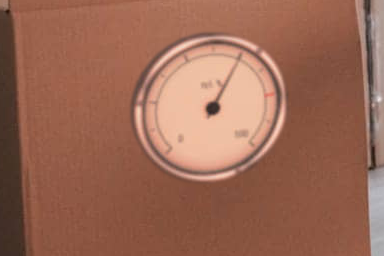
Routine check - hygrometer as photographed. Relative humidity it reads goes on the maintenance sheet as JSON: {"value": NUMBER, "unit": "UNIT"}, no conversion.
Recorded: {"value": 60, "unit": "%"}
